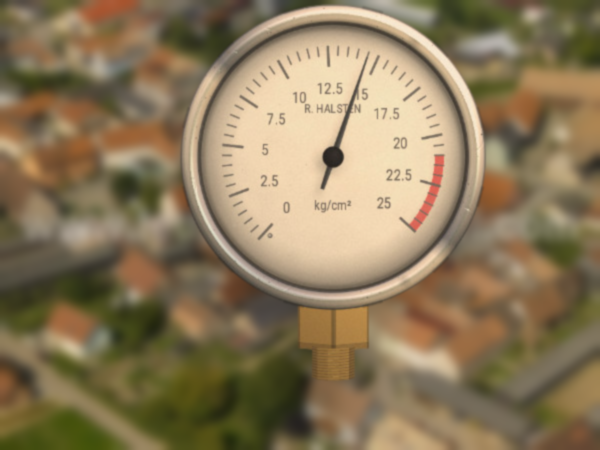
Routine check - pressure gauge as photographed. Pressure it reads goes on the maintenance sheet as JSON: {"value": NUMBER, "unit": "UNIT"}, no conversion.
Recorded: {"value": 14.5, "unit": "kg/cm²"}
